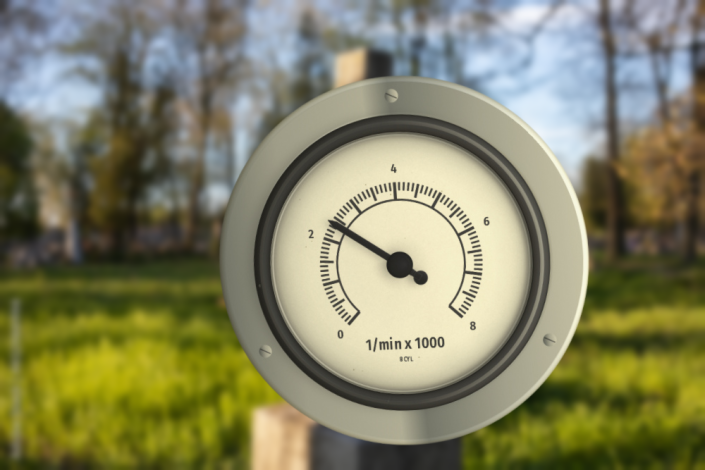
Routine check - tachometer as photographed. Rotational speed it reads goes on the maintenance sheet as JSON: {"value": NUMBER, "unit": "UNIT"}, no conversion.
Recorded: {"value": 2400, "unit": "rpm"}
